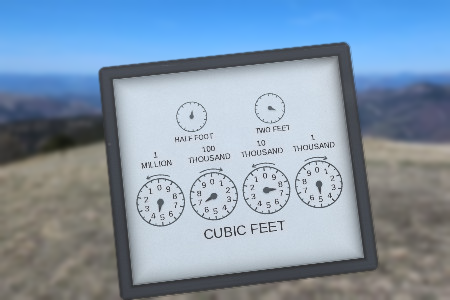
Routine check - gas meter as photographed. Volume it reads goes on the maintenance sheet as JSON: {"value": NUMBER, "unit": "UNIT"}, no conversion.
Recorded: {"value": 467500, "unit": "ft³"}
